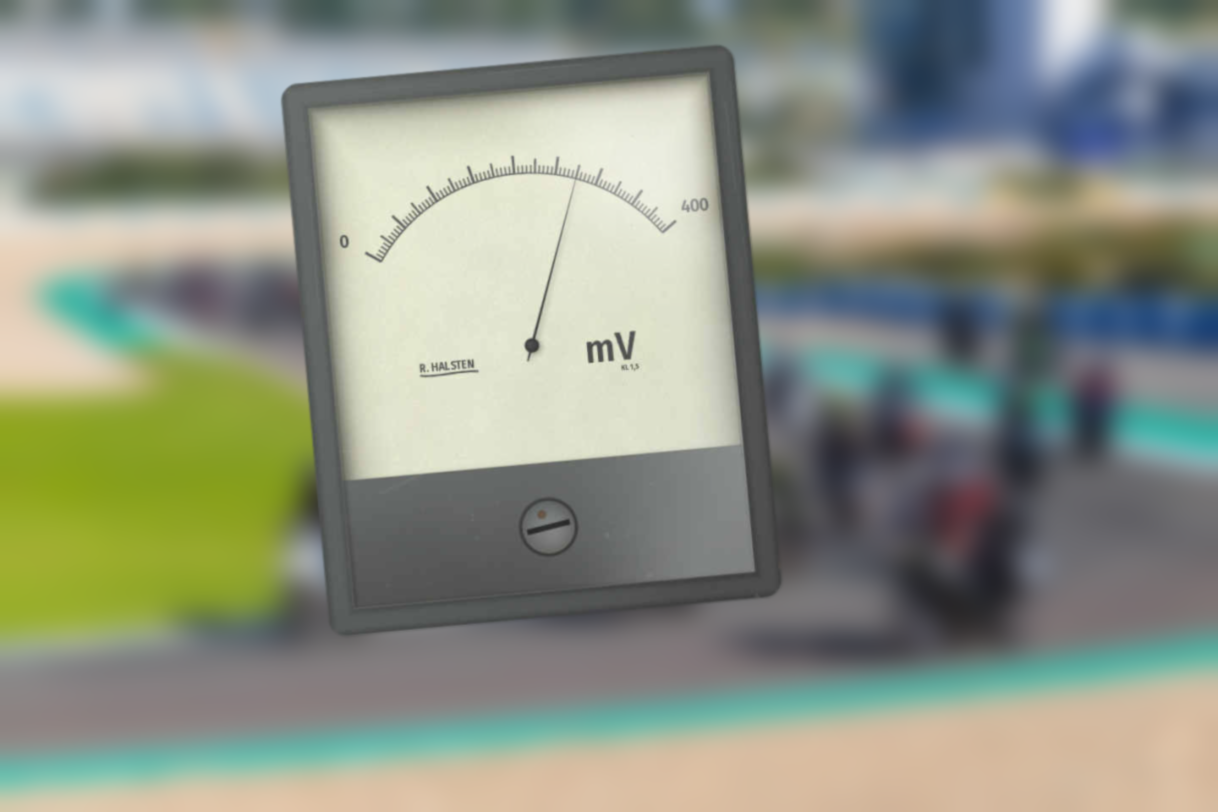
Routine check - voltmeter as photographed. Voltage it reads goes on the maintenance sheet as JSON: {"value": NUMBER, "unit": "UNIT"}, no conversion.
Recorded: {"value": 275, "unit": "mV"}
